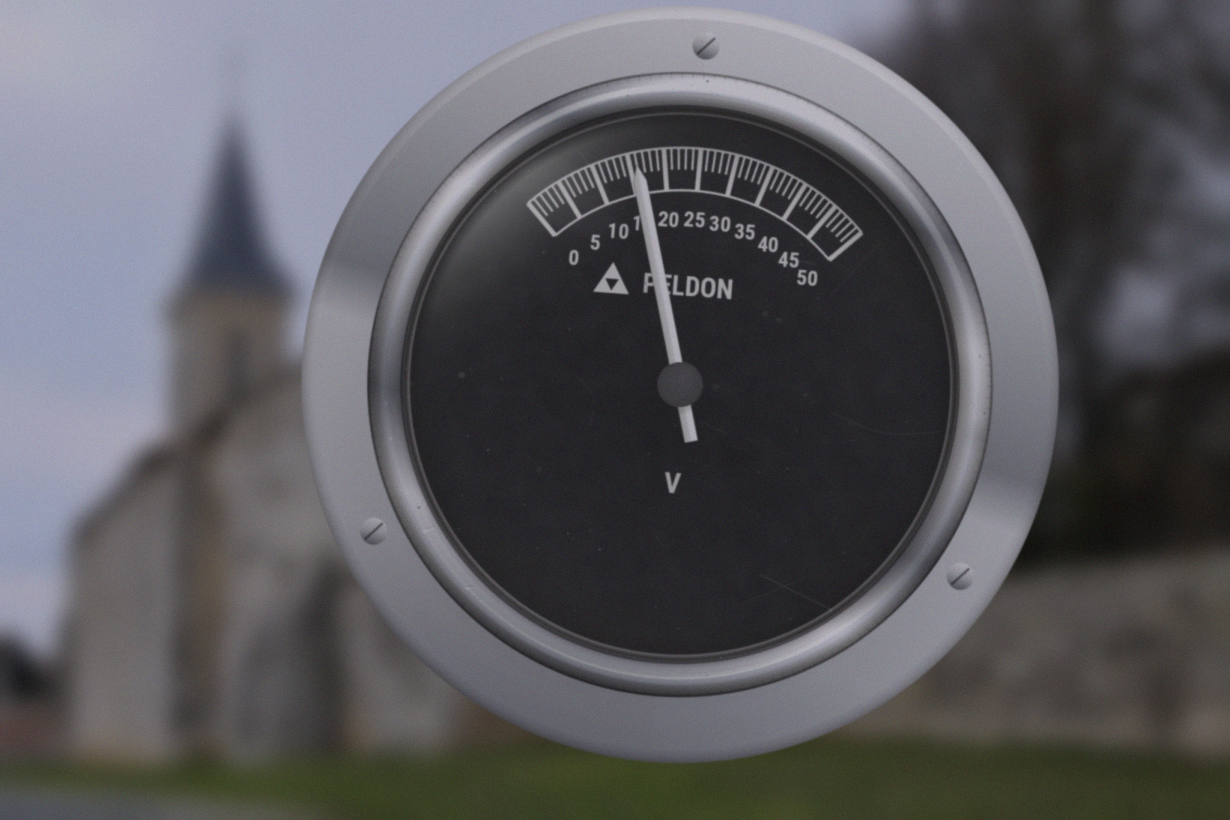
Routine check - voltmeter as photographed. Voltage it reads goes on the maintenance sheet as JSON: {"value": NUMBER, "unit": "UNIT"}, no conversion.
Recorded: {"value": 16, "unit": "V"}
